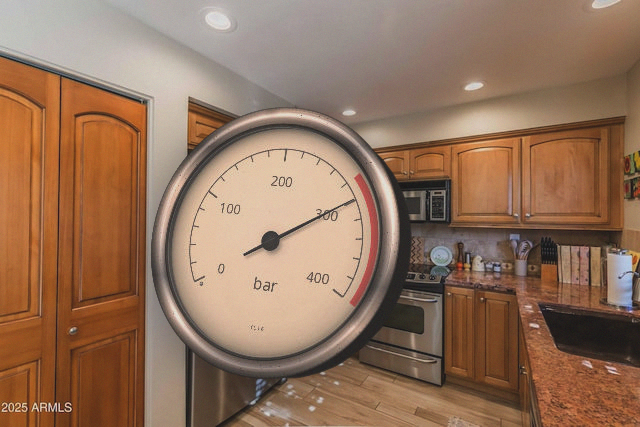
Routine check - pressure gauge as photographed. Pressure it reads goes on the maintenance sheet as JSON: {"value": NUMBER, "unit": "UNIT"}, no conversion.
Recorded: {"value": 300, "unit": "bar"}
